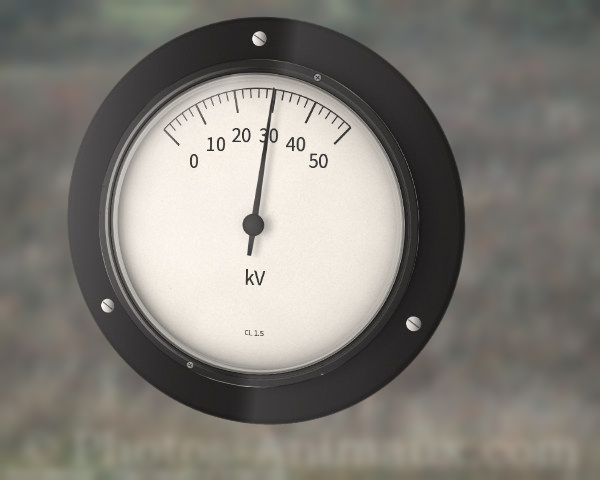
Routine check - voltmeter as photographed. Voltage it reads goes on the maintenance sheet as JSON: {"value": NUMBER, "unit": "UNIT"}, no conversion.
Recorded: {"value": 30, "unit": "kV"}
